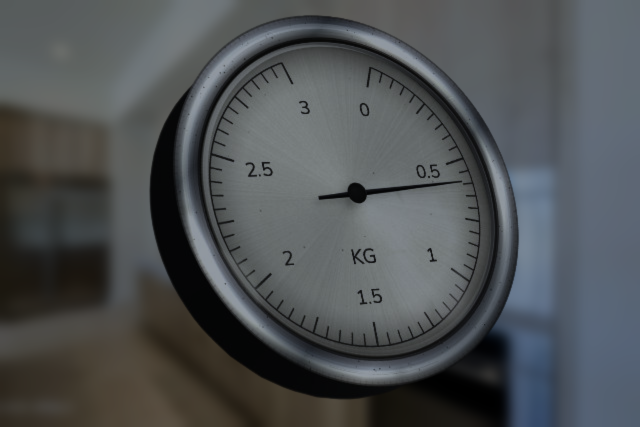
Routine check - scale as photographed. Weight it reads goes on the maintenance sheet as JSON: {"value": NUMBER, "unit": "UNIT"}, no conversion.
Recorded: {"value": 0.6, "unit": "kg"}
